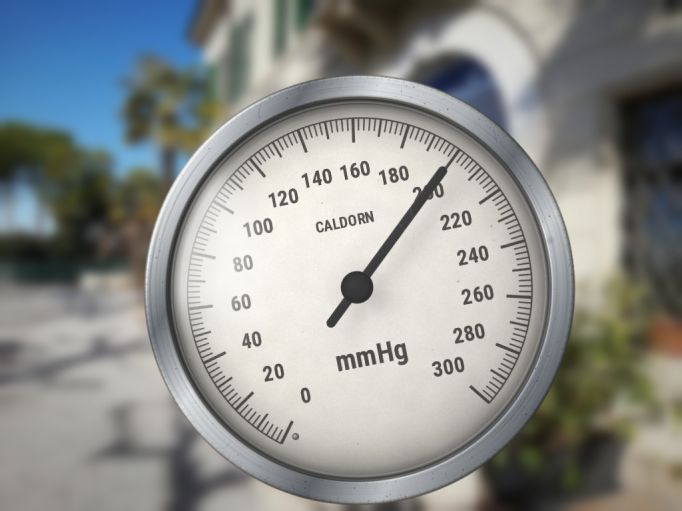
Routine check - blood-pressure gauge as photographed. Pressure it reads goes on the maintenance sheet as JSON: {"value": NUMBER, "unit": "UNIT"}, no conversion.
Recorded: {"value": 200, "unit": "mmHg"}
